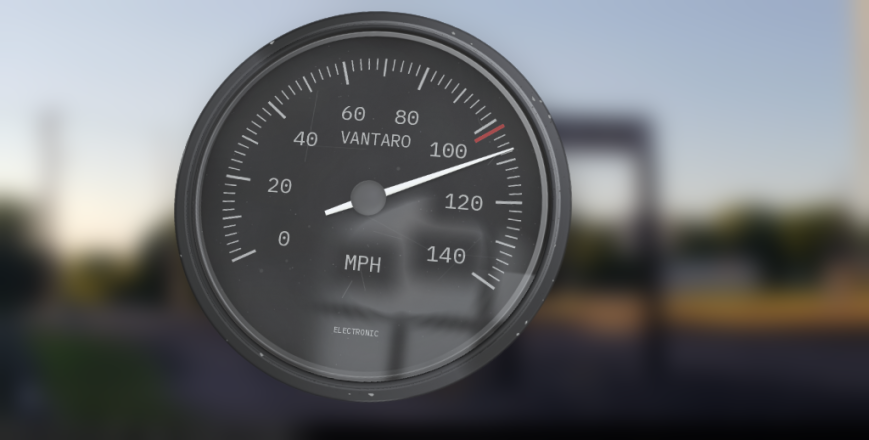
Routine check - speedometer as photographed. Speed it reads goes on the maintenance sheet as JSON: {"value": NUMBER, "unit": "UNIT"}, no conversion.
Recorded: {"value": 108, "unit": "mph"}
